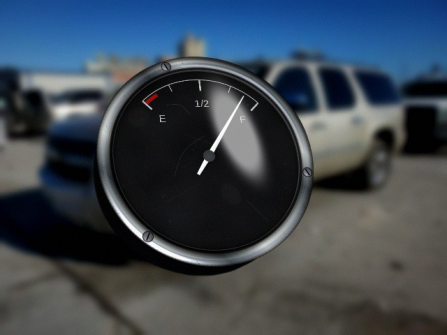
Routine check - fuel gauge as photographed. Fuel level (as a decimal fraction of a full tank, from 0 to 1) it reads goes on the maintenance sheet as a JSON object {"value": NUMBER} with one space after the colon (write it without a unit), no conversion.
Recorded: {"value": 0.875}
